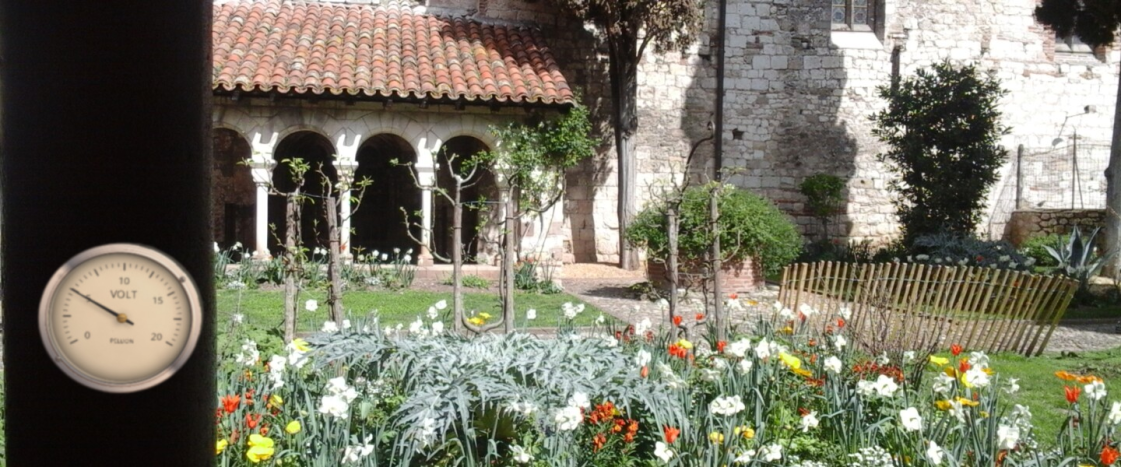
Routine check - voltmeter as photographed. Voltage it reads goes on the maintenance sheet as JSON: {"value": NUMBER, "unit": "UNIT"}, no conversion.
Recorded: {"value": 5, "unit": "V"}
